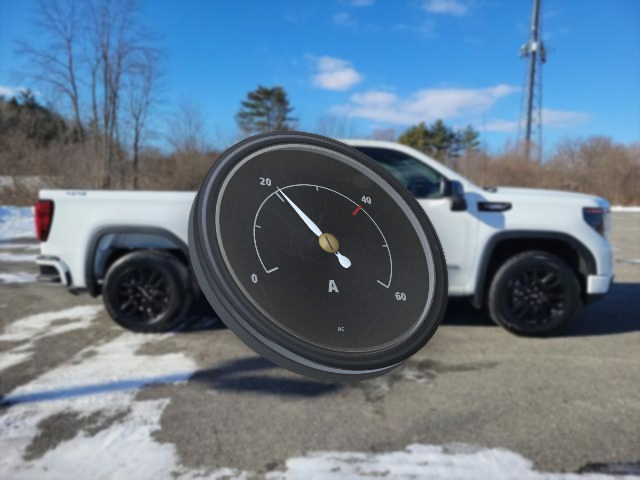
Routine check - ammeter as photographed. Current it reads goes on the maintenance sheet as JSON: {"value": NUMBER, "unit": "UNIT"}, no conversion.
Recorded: {"value": 20, "unit": "A"}
